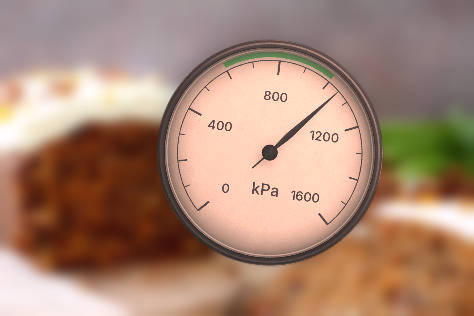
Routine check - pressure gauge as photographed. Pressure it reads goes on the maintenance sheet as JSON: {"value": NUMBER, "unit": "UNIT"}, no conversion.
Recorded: {"value": 1050, "unit": "kPa"}
